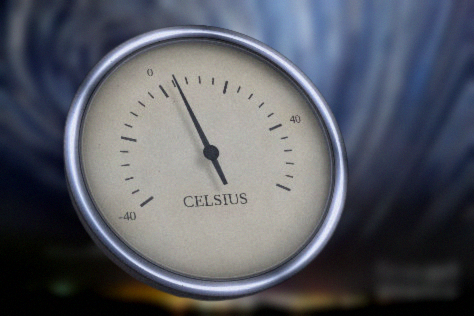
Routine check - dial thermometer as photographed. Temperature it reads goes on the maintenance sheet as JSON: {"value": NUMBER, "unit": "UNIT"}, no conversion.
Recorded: {"value": 4, "unit": "°C"}
